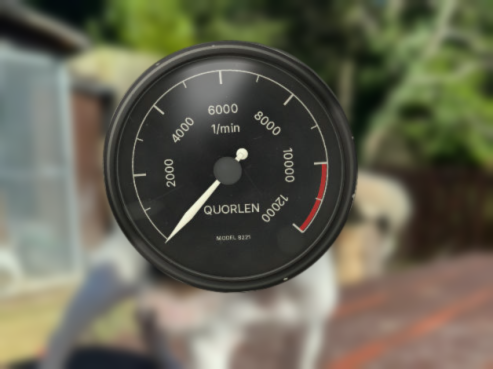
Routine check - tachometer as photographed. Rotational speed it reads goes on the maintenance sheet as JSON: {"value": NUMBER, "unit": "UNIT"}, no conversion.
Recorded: {"value": 0, "unit": "rpm"}
